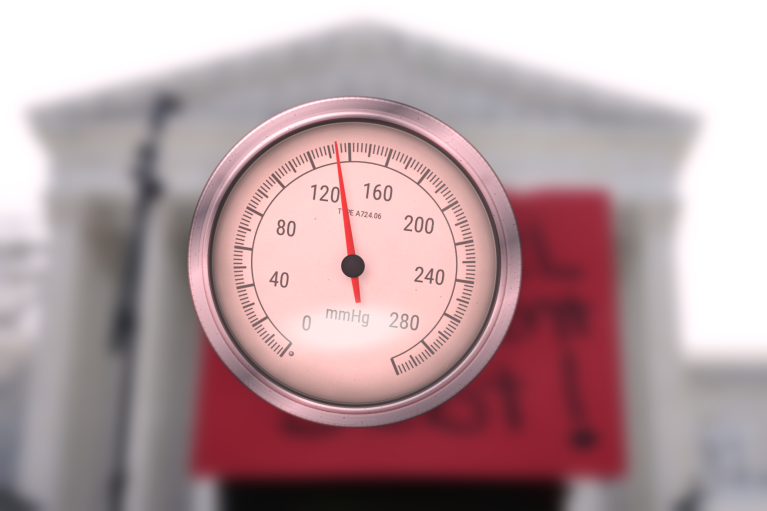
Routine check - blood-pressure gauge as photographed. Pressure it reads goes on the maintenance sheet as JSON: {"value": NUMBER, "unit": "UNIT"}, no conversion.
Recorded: {"value": 134, "unit": "mmHg"}
